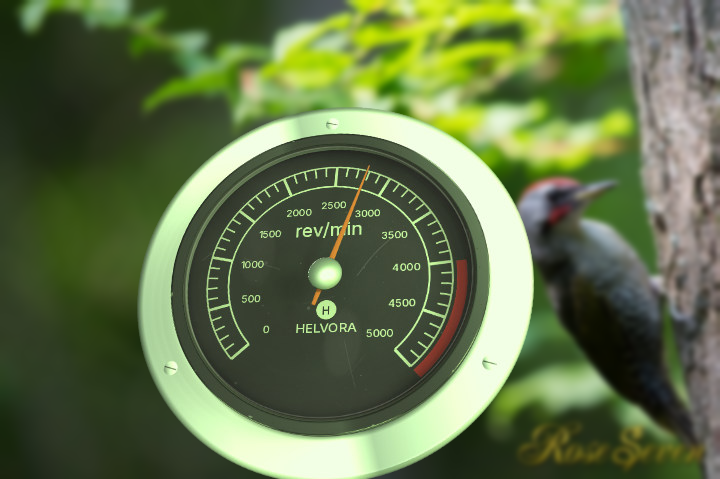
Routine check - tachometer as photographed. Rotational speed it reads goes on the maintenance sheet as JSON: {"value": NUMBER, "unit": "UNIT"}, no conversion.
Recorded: {"value": 2800, "unit": "rpm"}
